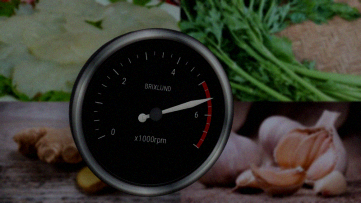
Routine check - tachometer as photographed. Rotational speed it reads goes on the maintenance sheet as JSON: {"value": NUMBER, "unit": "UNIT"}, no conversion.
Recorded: {"value": 5500, "unit": "rpm"}
